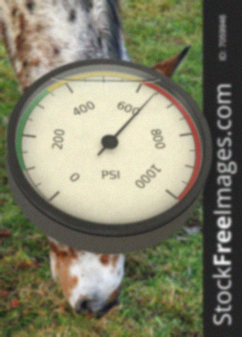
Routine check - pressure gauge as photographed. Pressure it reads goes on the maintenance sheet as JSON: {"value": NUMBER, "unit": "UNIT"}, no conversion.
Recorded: {"value": 650, "unit": "psi"}
